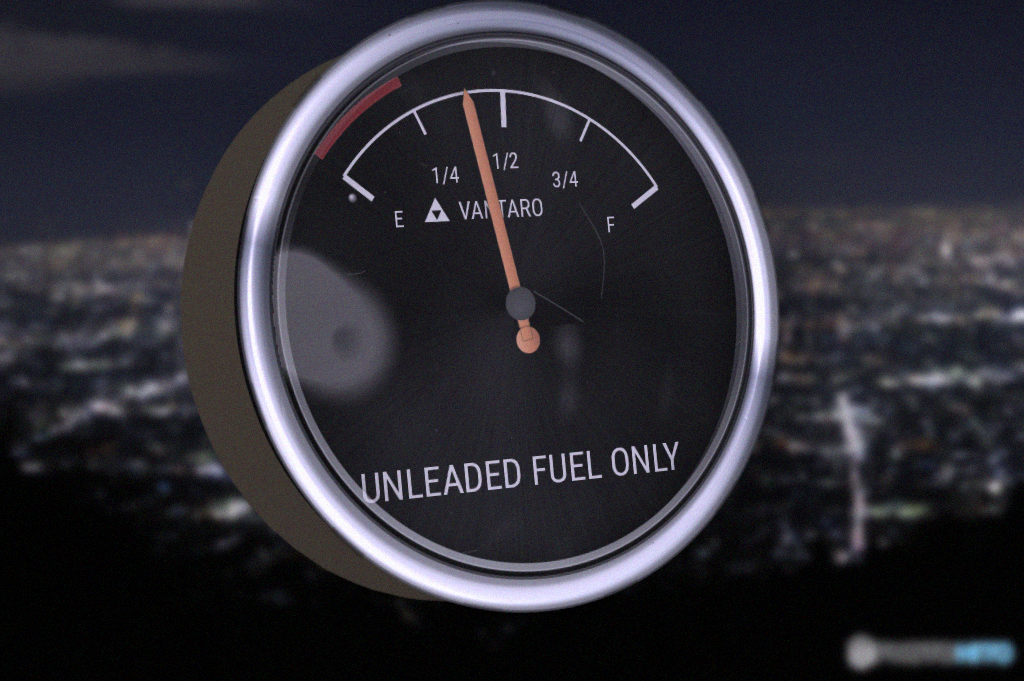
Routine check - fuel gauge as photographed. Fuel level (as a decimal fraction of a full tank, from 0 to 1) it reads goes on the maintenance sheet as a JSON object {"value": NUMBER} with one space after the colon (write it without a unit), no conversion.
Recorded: {"value": 0.375}
